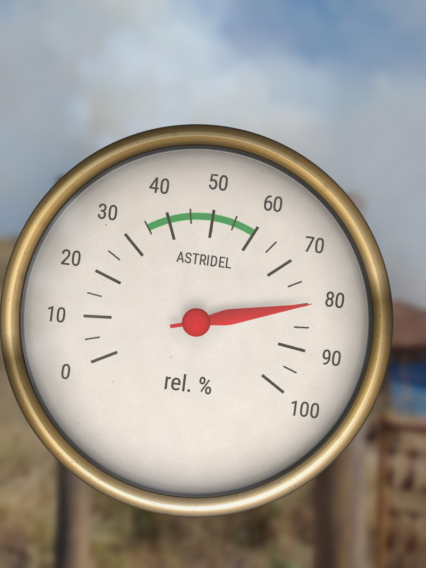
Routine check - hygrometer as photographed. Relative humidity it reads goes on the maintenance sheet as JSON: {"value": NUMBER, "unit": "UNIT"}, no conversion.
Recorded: {"value": 80, "unit": "%"}
